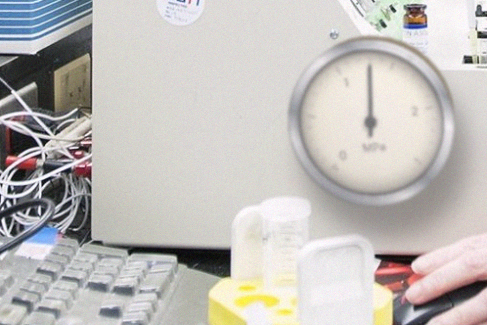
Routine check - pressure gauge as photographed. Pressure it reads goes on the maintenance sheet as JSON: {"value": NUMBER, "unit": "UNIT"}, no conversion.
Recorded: {"value": 1.3, "unit": "MPa"}
